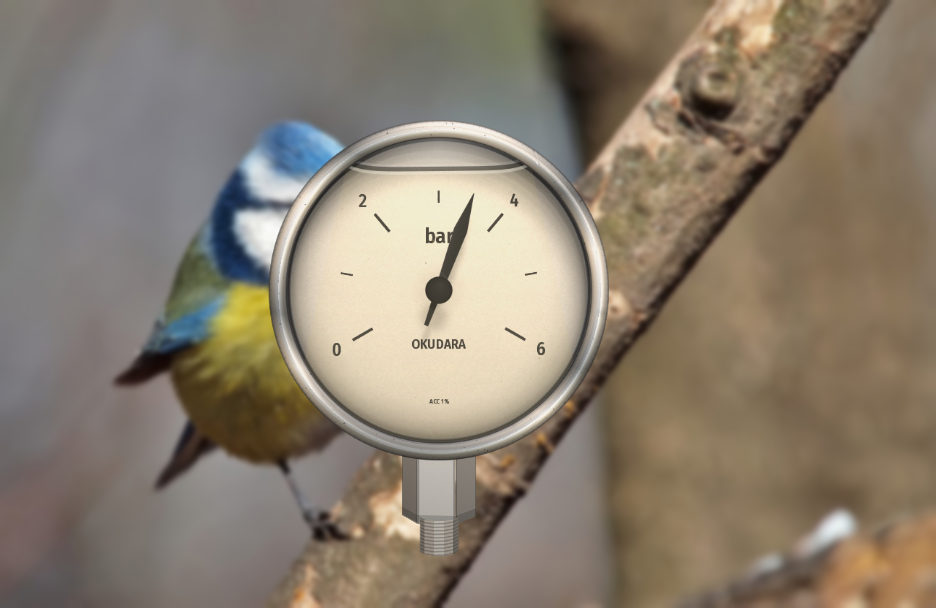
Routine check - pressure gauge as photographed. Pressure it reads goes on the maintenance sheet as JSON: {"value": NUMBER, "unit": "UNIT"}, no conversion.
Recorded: {"value": 3.5, "unit": "bar"}
